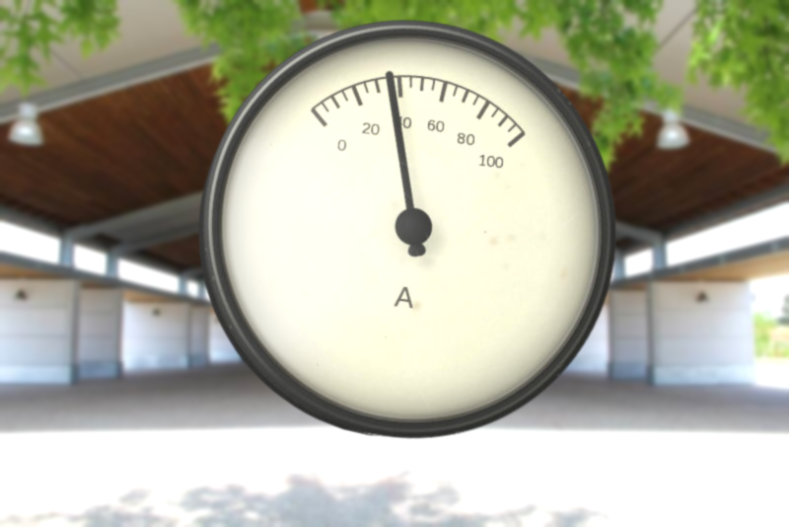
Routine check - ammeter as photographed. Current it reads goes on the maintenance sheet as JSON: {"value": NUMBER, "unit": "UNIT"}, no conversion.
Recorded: {"value": 35, "unit": "A"}
